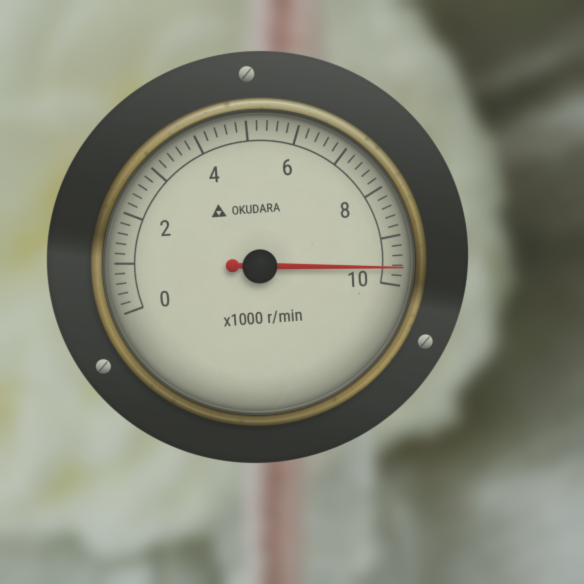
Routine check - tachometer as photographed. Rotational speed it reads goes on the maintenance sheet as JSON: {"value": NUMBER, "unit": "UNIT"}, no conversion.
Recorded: {"value": 9600, "unit": "rpm"}
